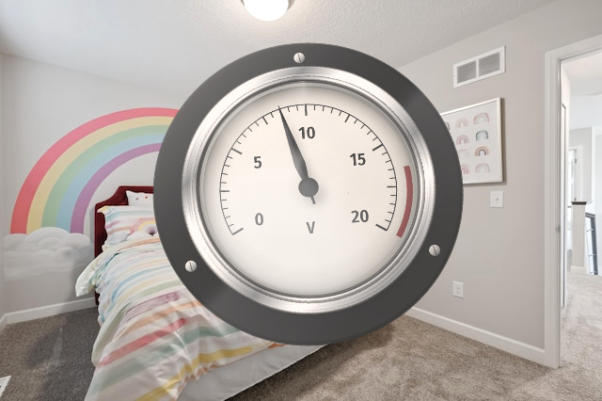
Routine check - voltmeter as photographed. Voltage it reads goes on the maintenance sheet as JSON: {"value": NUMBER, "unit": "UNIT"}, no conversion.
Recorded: {"value": 8.5, "unit": "V"}
